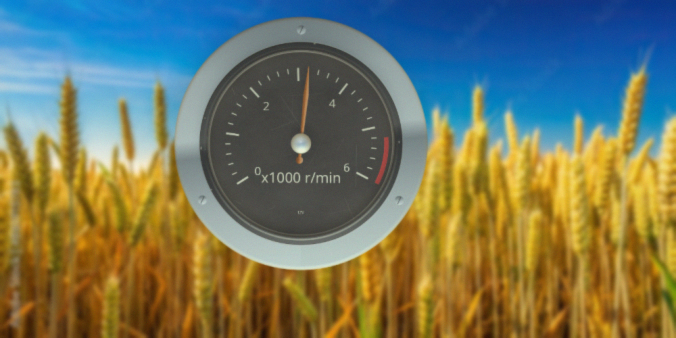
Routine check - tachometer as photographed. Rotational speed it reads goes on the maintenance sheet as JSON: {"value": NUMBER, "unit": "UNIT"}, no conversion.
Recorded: {"value": 3200, "unit": "rpm"}
